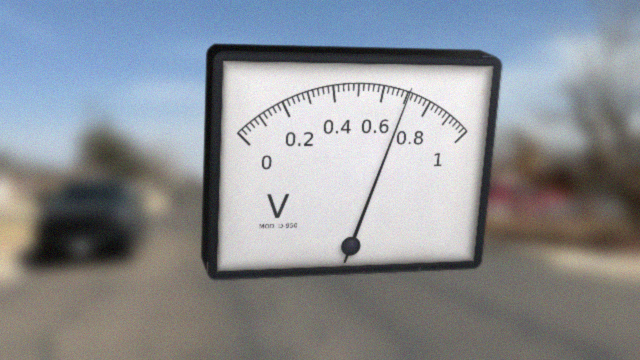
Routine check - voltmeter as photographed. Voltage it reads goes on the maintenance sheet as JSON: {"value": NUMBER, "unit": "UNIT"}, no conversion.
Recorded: {"value": 0.7, "unit": "V"}
